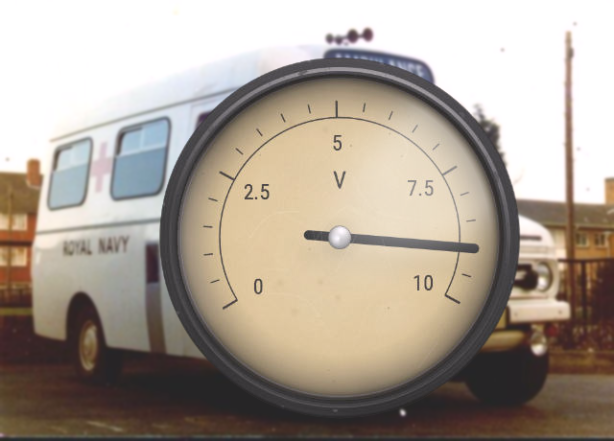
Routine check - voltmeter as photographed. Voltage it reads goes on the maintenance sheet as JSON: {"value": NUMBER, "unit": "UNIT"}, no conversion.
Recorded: {"value": 9, "unit": "V"}
